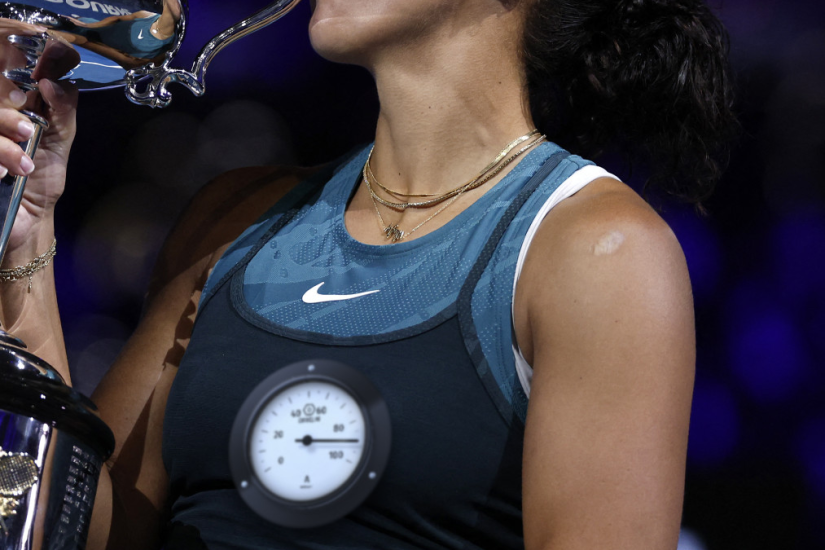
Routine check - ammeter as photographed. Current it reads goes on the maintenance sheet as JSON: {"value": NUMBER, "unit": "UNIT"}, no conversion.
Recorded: {"value": 90, "unit": "A"}
